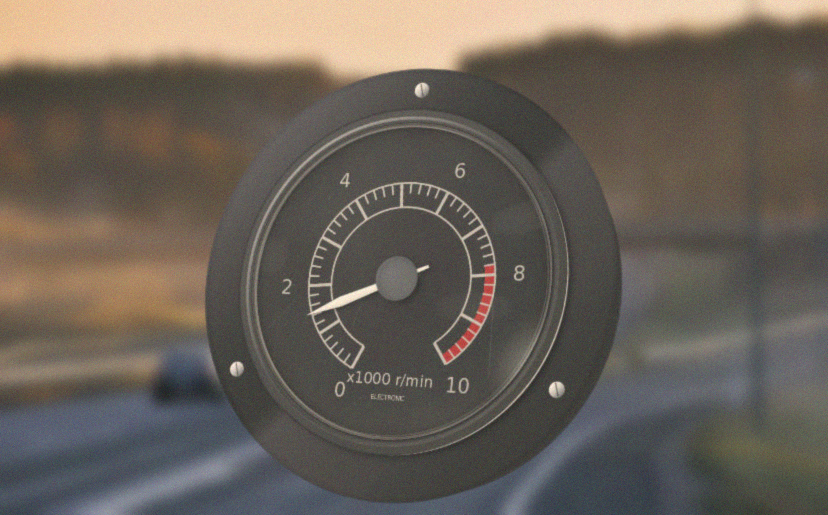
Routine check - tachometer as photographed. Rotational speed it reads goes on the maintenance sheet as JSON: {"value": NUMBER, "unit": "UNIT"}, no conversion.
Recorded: {"value": 1400, "unit": "rpm"}
